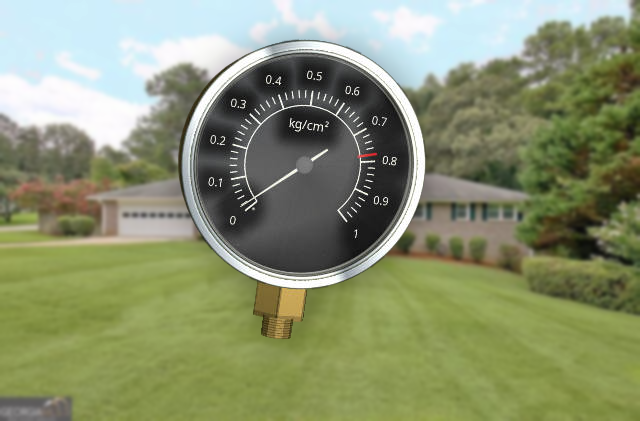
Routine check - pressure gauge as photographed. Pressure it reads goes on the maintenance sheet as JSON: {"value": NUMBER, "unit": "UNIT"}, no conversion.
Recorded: {"value": 0.02, "unit": "kg/cm²"}
